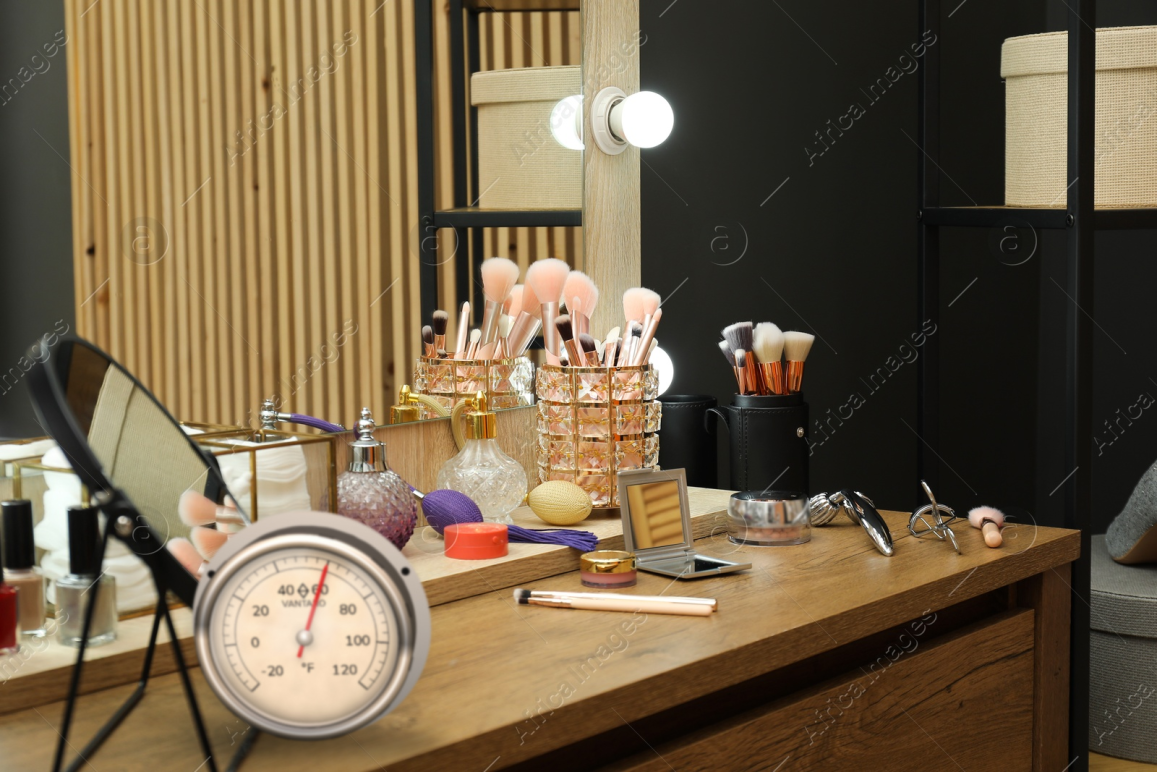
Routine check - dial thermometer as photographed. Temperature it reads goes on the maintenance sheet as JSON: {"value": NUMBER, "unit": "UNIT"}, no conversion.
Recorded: {"value": 60, "unit": "°F"}
